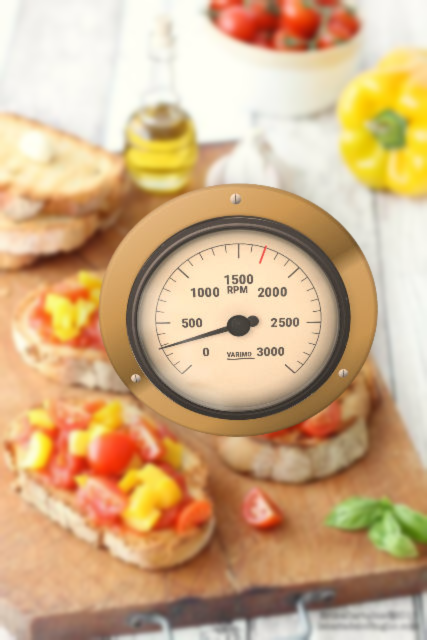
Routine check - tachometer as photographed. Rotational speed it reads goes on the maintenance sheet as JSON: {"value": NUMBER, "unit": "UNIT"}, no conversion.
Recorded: {"value": 300, "unit": "rpm"}
